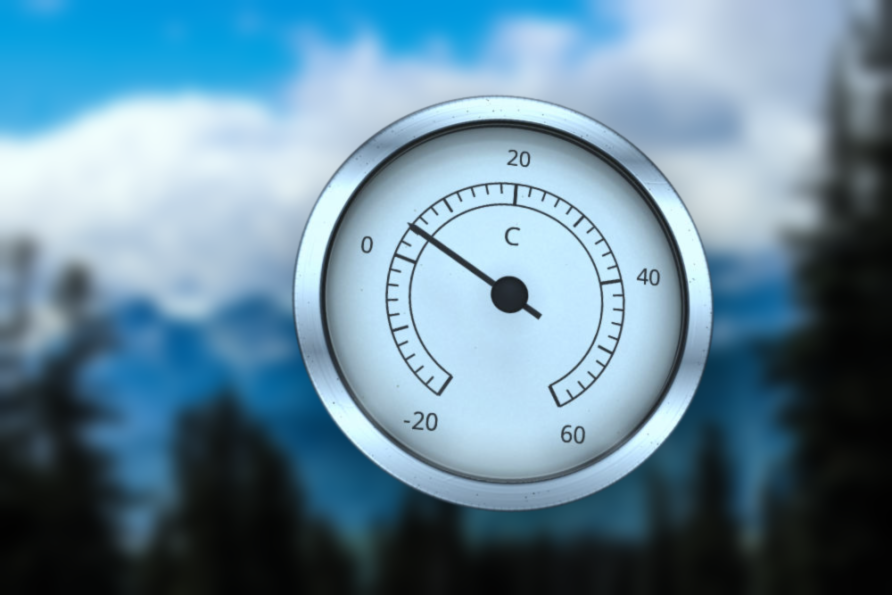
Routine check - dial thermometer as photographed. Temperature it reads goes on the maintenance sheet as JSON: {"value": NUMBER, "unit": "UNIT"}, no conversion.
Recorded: {"value": 4, "unit": "°C"}
